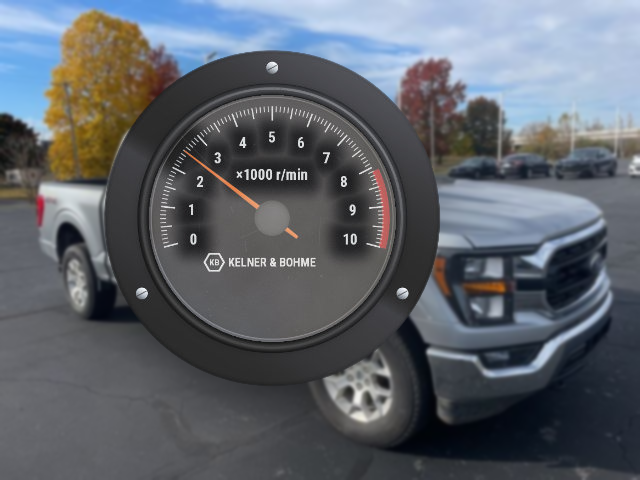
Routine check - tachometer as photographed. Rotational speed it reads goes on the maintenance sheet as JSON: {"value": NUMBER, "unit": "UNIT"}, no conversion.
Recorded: {"value": 2500, "unit": "rpm"}
